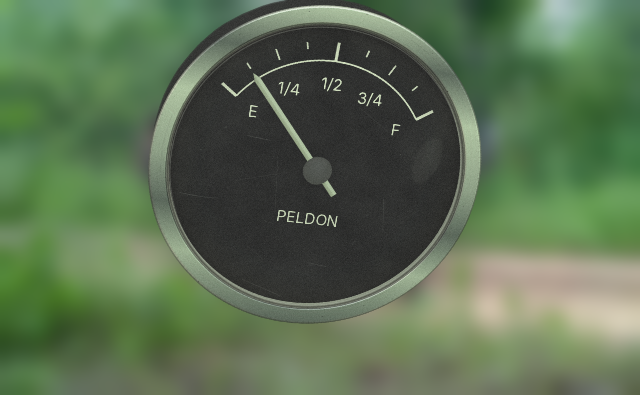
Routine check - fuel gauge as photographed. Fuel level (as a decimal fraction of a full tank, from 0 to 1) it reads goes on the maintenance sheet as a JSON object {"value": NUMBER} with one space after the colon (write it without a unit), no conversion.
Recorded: {"value": 0.125}
